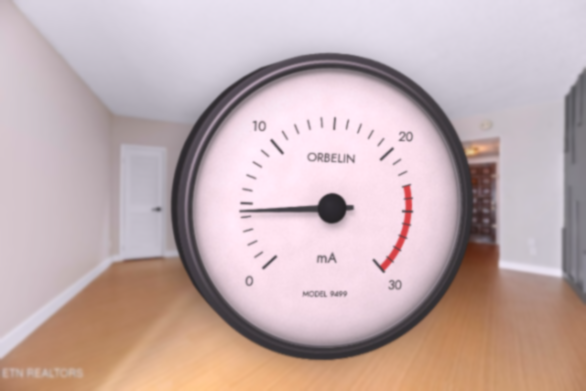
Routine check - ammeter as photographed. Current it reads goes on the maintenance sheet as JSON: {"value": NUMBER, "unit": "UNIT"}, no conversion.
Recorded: {"value": 4.5, "unit": "mA"}
